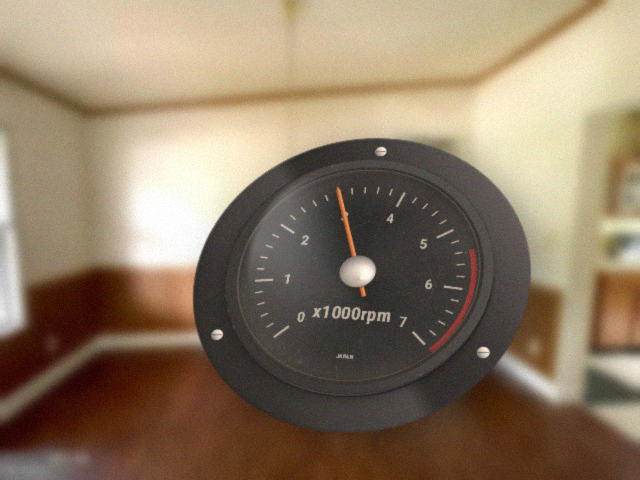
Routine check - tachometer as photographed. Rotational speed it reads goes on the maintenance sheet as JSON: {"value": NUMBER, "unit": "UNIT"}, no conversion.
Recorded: {"value": 3000, "unit": "rpm"}
